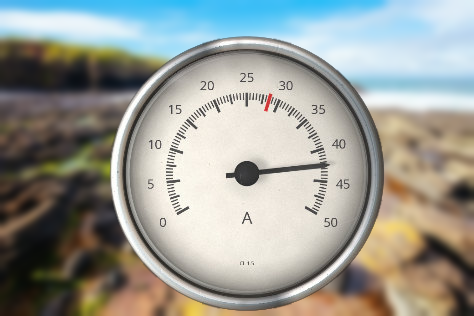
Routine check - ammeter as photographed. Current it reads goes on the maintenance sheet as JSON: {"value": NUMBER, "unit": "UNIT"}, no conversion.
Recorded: {"value": 42.5, "unit": "A"}
